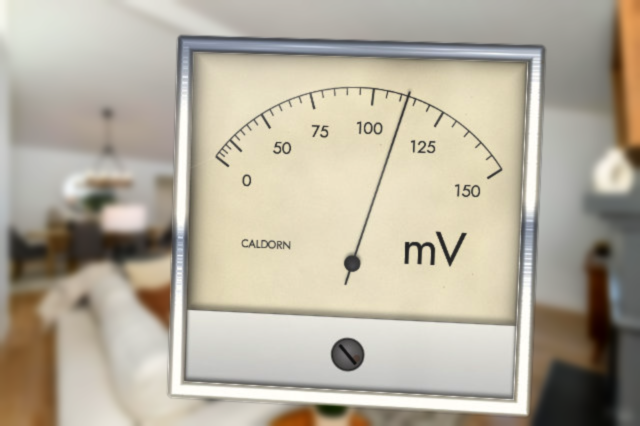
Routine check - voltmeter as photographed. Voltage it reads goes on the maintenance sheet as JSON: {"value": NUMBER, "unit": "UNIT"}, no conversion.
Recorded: {"value": 112.5, "unit": "mV"}
